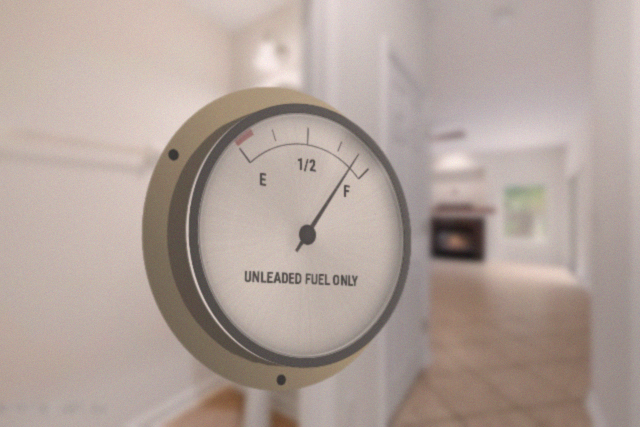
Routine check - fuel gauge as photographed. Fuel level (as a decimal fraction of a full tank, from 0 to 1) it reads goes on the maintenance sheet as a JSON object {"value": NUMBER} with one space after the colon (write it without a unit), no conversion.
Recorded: {"value": 0.875}
